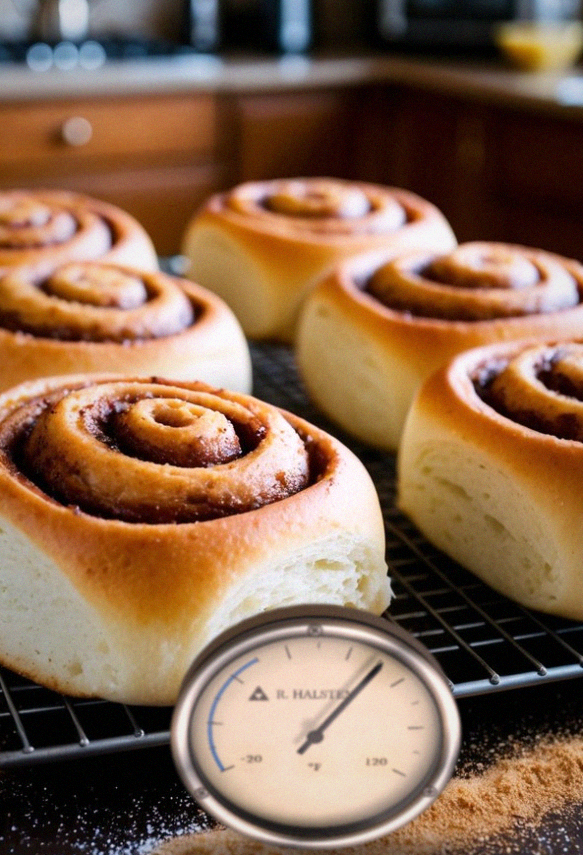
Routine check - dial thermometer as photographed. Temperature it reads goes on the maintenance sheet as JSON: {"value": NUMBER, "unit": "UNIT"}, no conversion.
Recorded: {"value": 70, "unit": "°F"}
